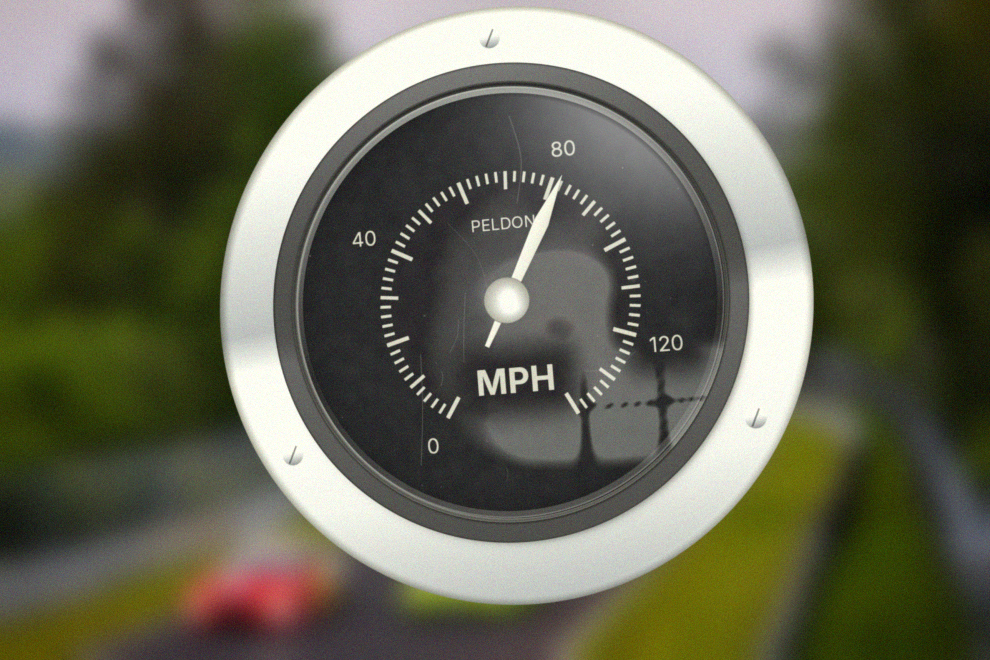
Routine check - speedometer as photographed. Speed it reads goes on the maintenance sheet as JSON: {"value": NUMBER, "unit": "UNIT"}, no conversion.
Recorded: {"value": 82, "unit": "mph"}
